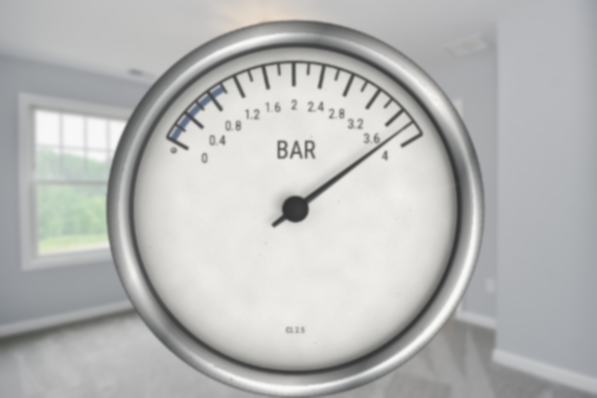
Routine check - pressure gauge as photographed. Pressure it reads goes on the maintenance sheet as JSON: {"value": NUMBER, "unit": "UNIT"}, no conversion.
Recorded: {"value": 3.8, "unit": "bar"}
